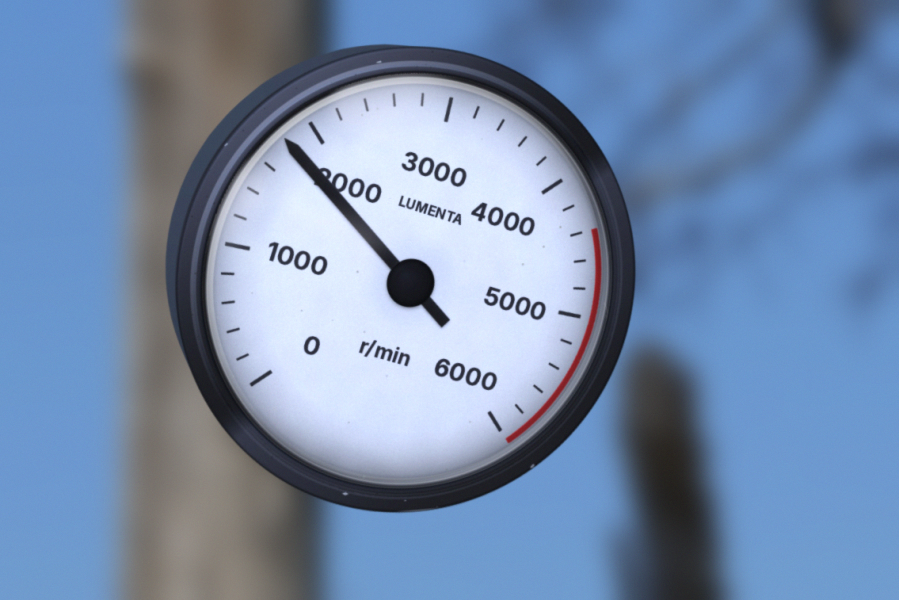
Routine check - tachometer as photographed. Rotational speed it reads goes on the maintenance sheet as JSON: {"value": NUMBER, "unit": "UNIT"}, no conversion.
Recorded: {"value": 1800, "unit": "rpm"}
